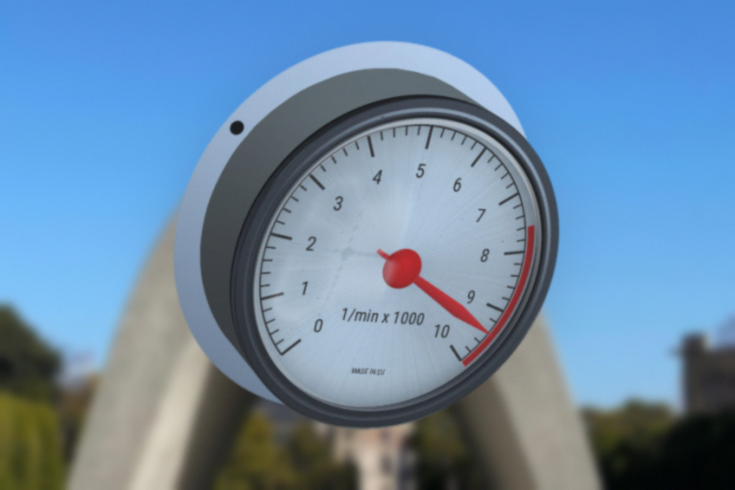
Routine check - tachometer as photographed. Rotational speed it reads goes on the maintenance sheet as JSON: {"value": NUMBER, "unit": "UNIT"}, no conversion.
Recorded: {"value": 9400, "unit": "rpm"}
